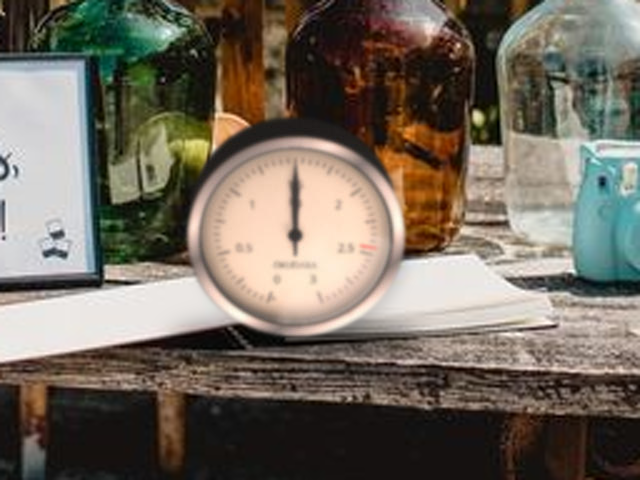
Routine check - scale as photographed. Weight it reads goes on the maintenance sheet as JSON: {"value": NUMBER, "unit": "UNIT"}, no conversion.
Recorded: {"value": 1.5, "unit": "kg"}
